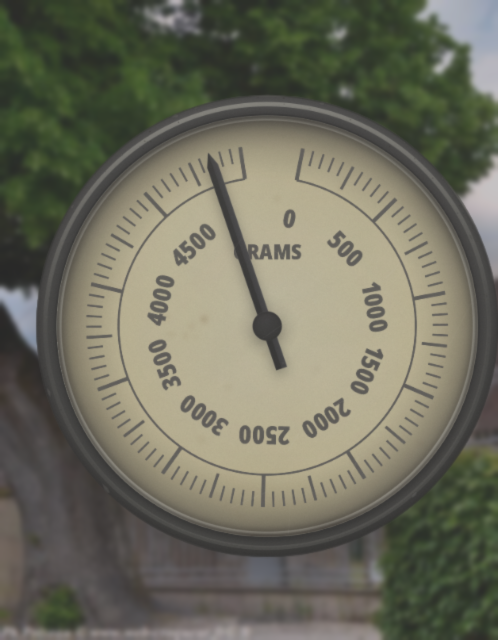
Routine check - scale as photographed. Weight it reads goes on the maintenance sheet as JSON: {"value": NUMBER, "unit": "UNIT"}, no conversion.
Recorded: {"value": 4850, "unit": "g"}
